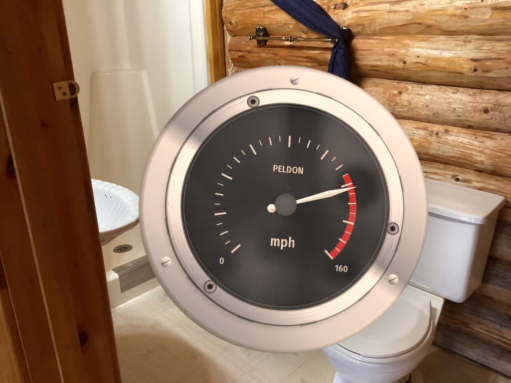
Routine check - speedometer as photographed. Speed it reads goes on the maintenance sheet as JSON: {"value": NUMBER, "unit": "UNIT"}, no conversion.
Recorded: {"value": 122.5, "unit": "mph"}
